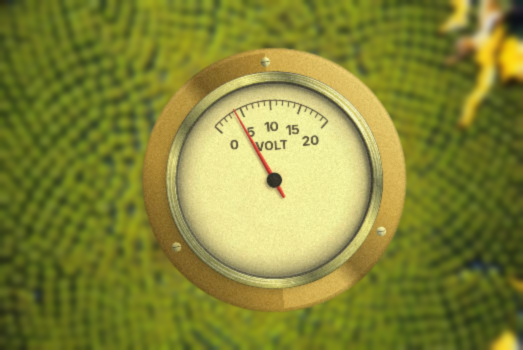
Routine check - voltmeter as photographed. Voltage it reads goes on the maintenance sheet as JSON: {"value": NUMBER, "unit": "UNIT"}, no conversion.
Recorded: {"value": 4, "unit": "V"}
